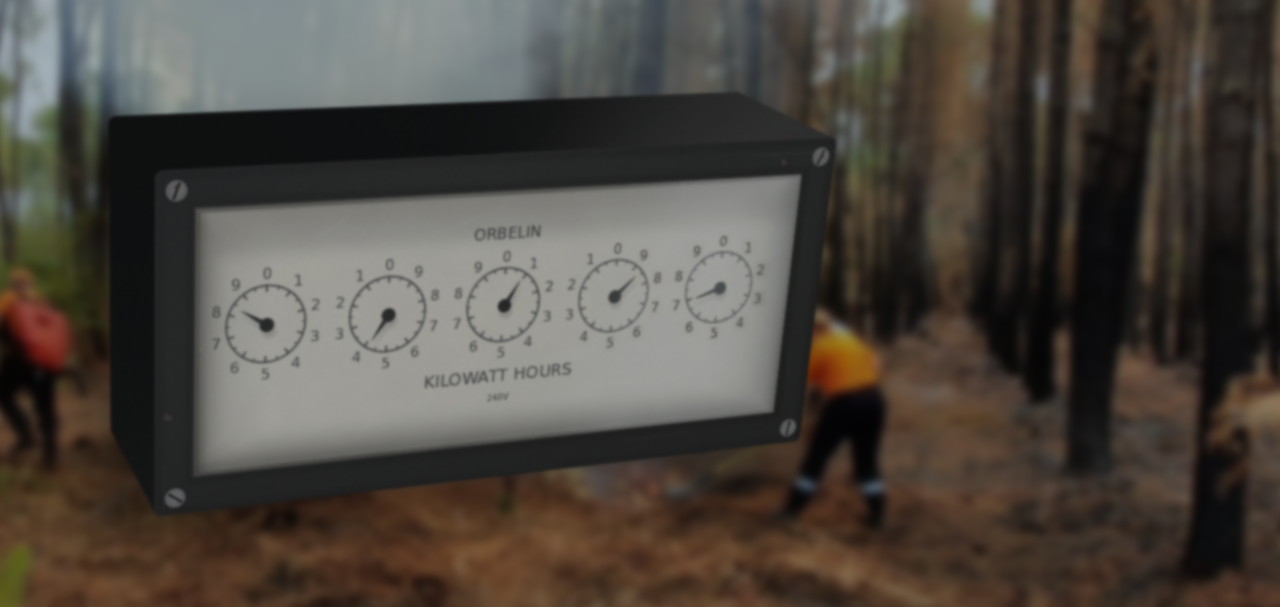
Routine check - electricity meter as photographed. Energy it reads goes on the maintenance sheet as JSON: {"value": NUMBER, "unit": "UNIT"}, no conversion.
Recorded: {"value": 84087, "unit": "kWh"}
